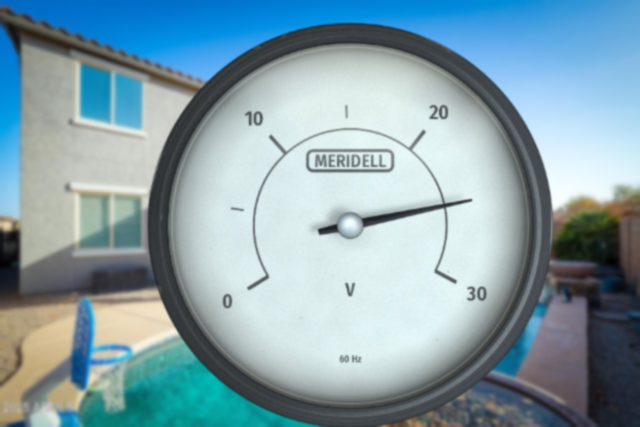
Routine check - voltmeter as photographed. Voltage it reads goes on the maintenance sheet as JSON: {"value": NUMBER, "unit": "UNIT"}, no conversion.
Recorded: {"value": 25, "unit": "V"}
